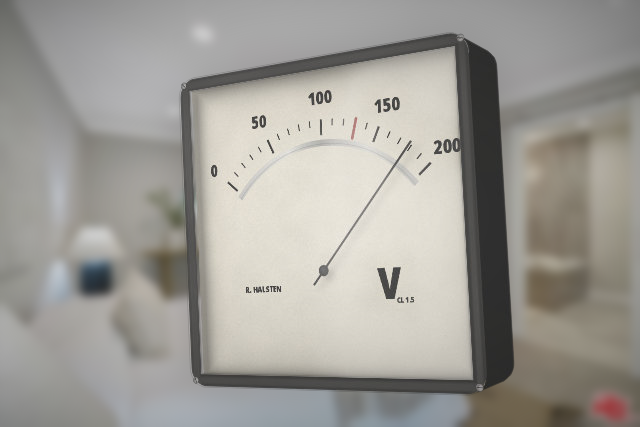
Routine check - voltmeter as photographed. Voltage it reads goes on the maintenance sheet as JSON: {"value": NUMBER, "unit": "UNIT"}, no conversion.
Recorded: {"value": 180, "unit": "V"}
